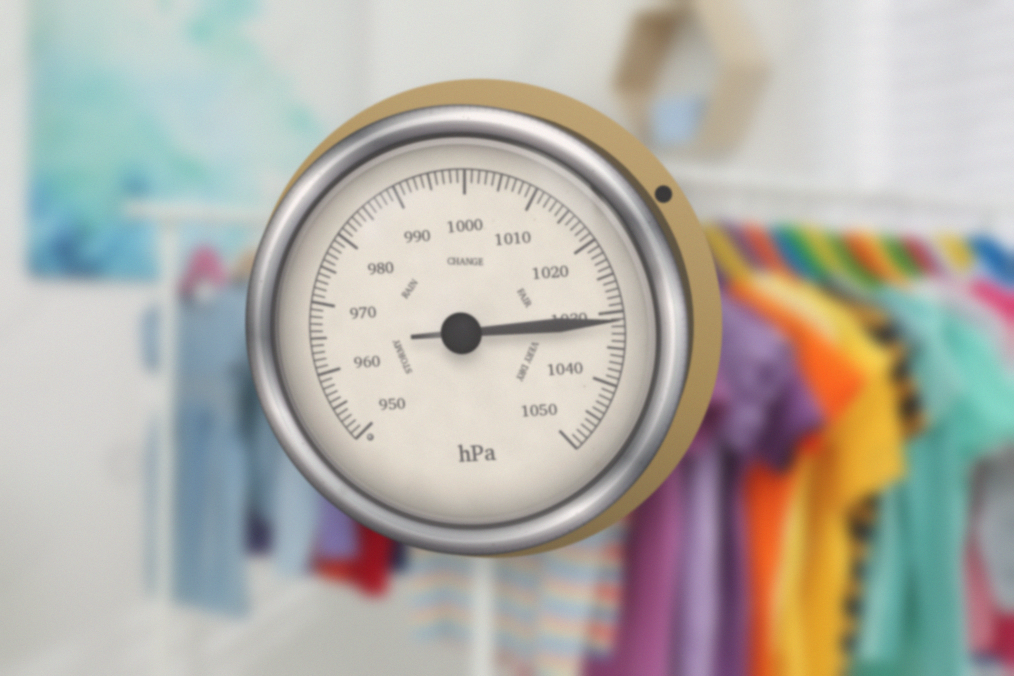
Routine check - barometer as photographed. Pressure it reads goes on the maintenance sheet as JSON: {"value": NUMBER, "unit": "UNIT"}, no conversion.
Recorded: {"value": 1031, "unit": "hPa"}
